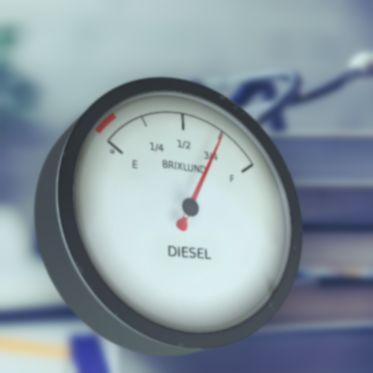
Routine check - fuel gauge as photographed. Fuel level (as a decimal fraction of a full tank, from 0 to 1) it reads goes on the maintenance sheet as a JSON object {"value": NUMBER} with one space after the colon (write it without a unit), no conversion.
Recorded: {"value": 0.75}
